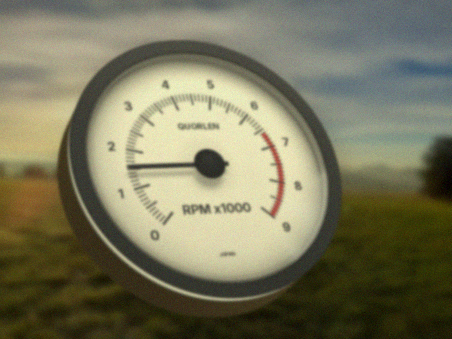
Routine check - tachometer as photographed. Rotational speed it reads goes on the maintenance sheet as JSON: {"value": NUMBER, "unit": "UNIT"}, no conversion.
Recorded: {"value": 1500, "unit": "rpm"}
